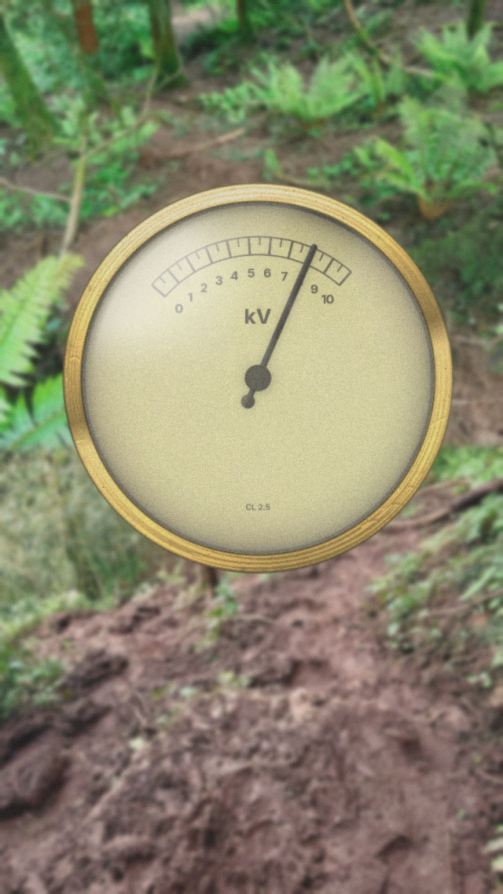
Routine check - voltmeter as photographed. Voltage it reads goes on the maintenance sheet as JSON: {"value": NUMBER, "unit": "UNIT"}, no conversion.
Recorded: {"value": 8, "unit": "kV"}
